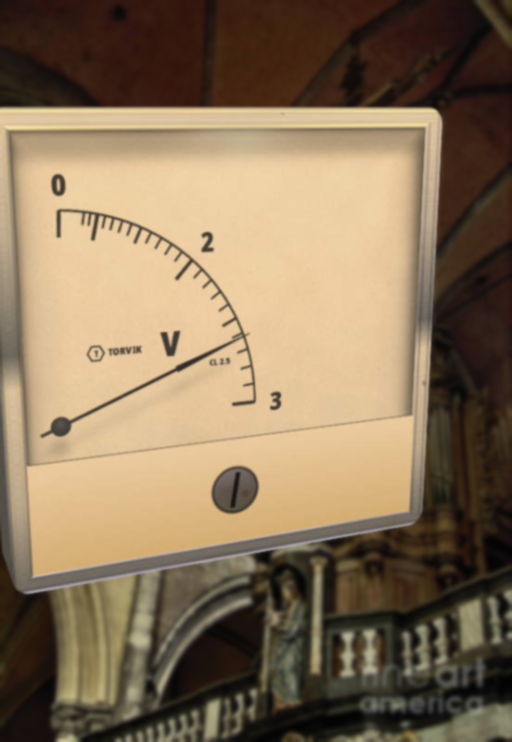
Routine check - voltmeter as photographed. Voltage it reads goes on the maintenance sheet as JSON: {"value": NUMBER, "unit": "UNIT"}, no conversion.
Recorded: {"value": 2.6, "unit": "V"}
